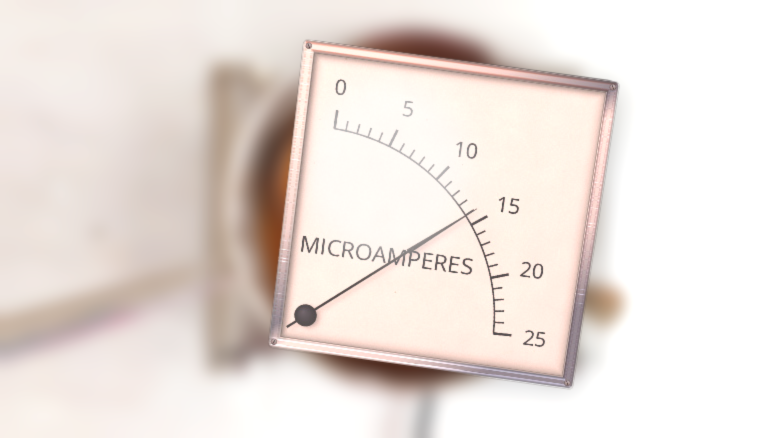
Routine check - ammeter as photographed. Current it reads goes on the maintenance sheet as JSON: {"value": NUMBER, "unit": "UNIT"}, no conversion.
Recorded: {"value": 14, "unit": "µA"}
